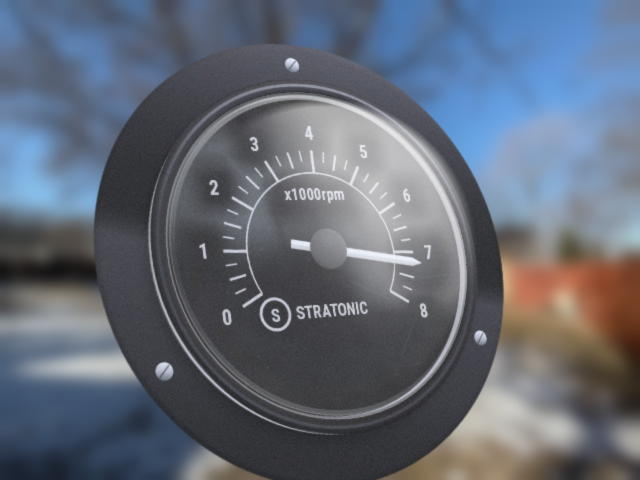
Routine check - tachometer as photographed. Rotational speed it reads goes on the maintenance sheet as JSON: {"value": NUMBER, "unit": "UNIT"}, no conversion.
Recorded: {"value": 7250, "unit": "rpm"}
